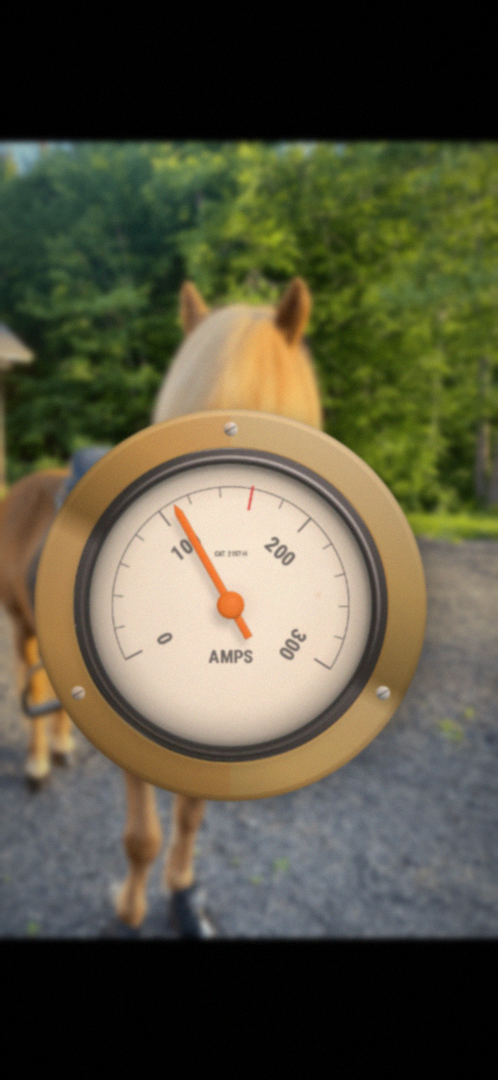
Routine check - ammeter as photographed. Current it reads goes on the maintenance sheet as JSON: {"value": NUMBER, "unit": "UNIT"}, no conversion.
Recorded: {"value": 110, "unit": "A"}
